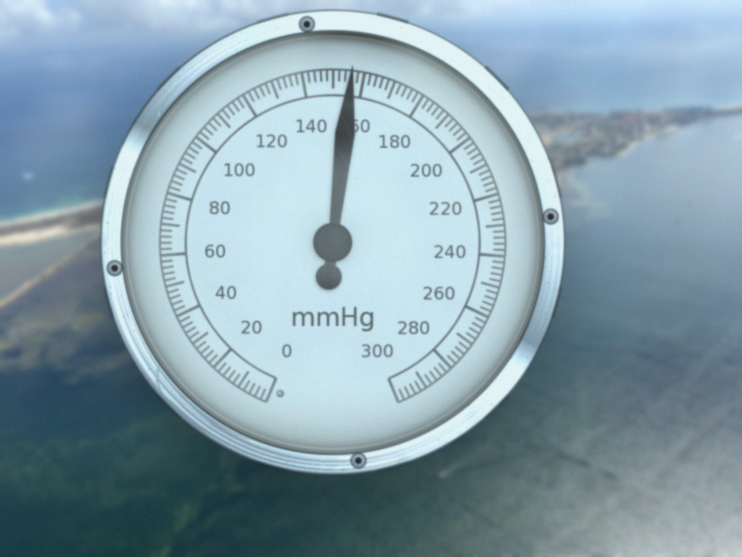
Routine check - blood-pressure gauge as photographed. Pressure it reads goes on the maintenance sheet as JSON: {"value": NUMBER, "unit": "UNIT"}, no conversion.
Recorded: {"value": 156, "unit": "mmHg"}
